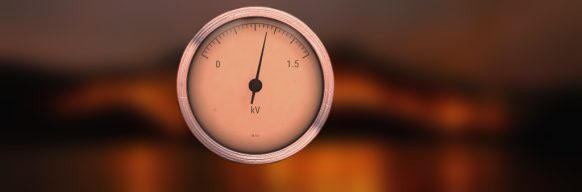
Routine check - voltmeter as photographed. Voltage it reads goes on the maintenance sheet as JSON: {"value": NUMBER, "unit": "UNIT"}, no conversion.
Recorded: {"value": 0.9, "unit": "kV"}
